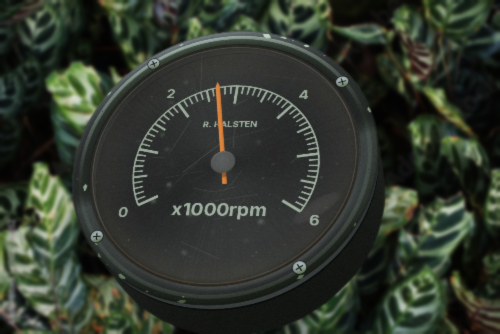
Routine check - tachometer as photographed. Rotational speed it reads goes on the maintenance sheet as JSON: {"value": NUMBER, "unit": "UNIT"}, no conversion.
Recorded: {"value": 2700, "unit": "rpm"}
